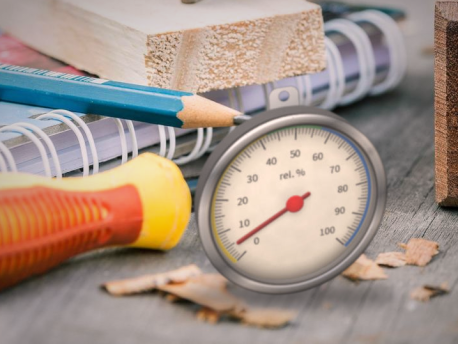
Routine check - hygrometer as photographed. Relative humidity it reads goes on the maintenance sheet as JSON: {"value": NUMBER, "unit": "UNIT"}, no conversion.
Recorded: {"value": 5, "unit": "%"}
